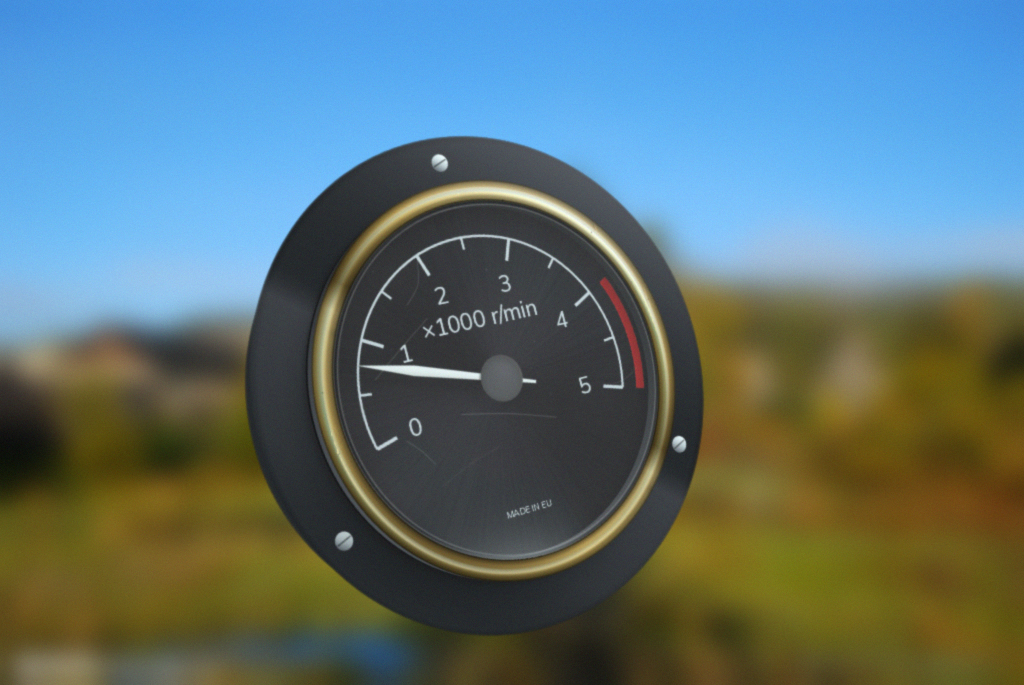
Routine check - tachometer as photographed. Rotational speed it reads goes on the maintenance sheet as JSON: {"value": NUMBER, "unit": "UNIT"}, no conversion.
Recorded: {"value": 750, "unit": "rpm"}
